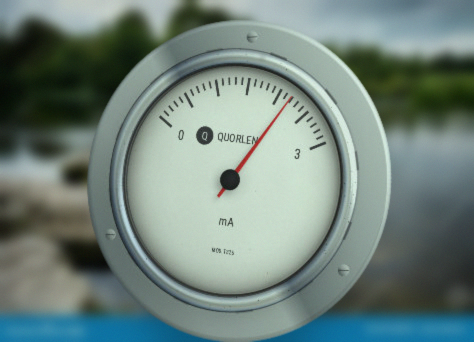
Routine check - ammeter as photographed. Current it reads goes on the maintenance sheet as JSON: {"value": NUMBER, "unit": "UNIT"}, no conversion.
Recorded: {"value": 2.2, "unit": "mA"}
